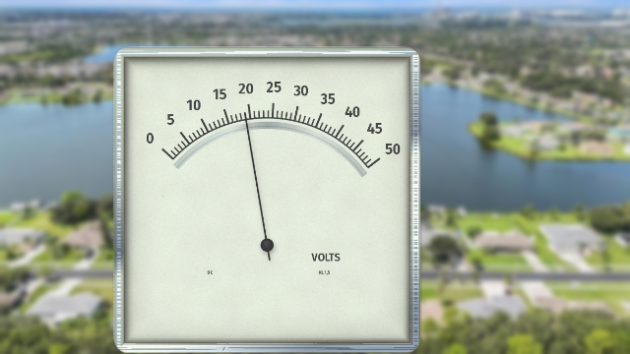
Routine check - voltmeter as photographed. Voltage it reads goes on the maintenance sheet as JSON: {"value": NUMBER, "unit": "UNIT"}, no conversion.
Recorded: {"value": 19, "unit": "V"}
